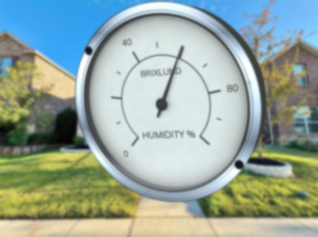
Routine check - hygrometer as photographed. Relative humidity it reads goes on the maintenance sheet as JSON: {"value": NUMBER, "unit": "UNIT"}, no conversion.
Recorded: {"value": 60, "unit": "%"}
